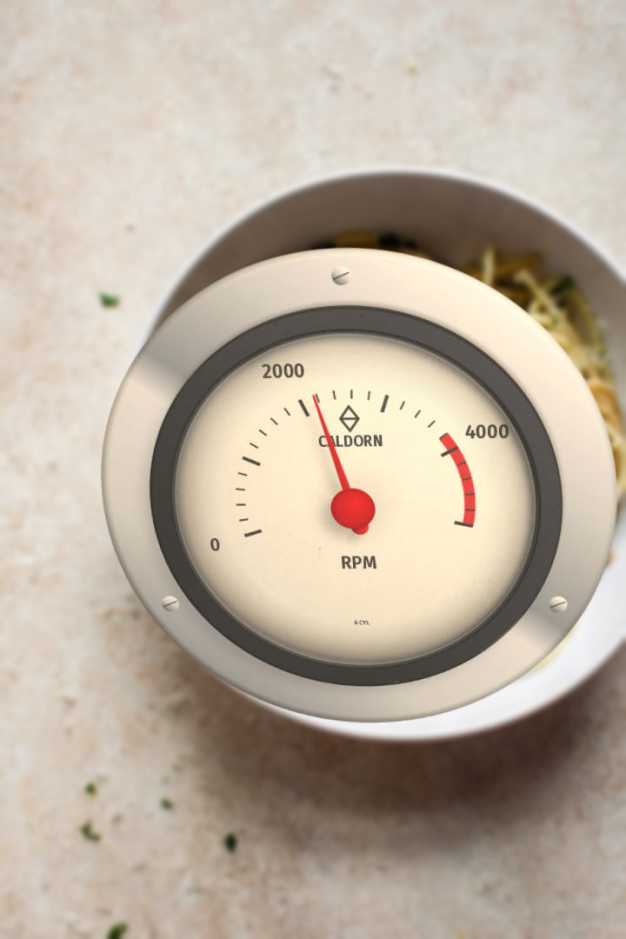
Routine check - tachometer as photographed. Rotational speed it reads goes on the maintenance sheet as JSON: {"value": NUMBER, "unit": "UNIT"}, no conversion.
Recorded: {"value": 2200, "unit": "rpm"}
